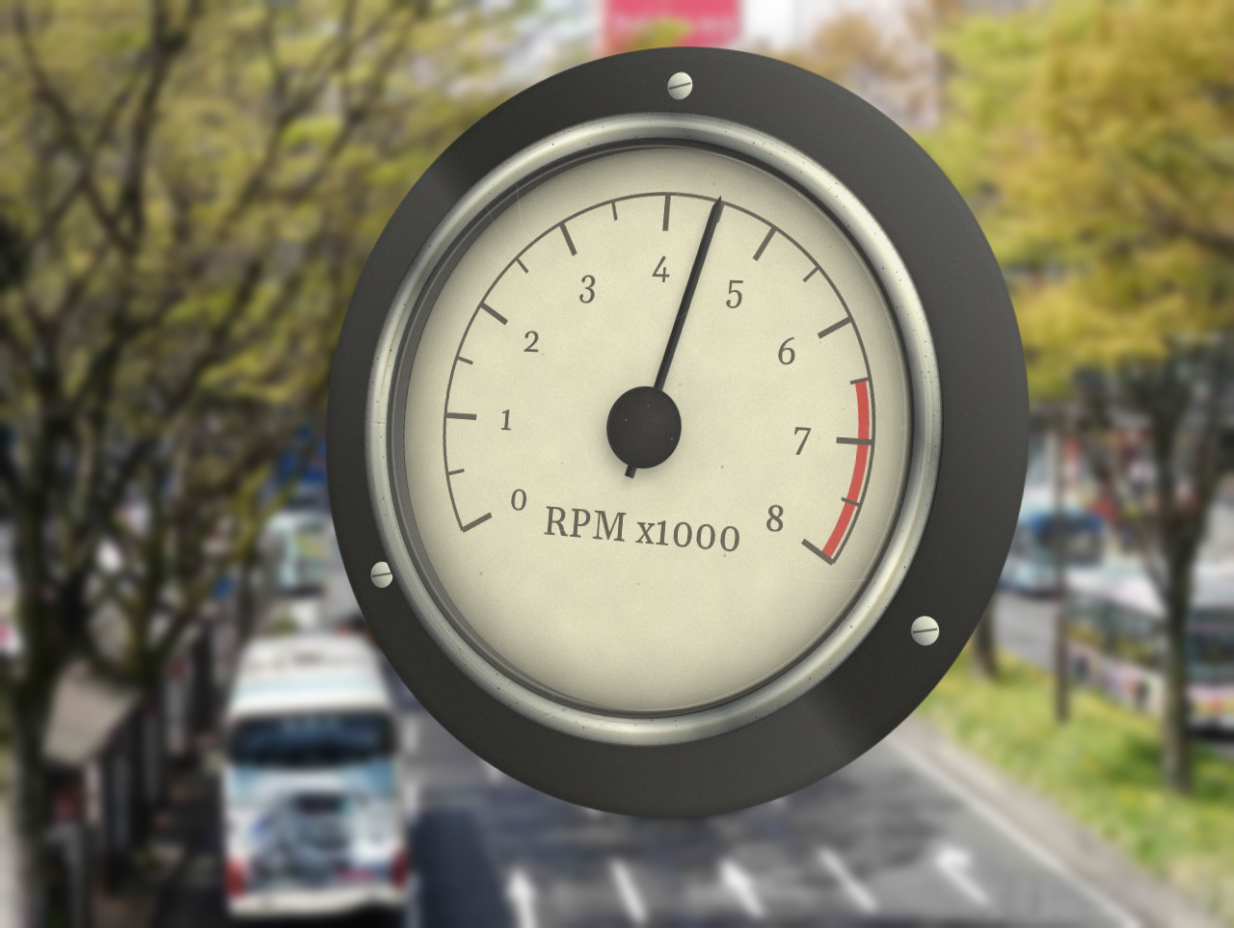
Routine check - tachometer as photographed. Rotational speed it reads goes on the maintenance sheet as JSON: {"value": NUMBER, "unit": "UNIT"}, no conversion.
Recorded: {"value": 4500, "unit": "rpm"}
